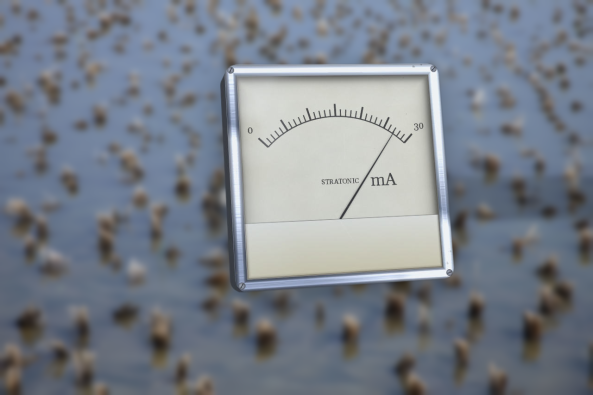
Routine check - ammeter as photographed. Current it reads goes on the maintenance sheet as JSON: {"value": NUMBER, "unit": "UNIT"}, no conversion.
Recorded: {"value": 27, "unit": "mA"}
